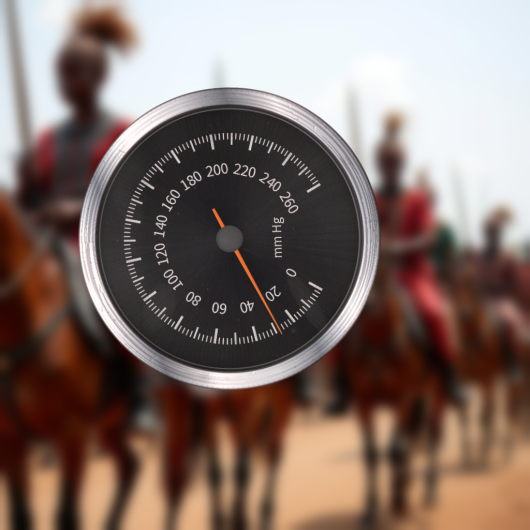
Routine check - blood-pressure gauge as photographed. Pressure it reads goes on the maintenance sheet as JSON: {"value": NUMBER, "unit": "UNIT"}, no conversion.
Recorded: {"value": 28, "unit": "mmHg"}
